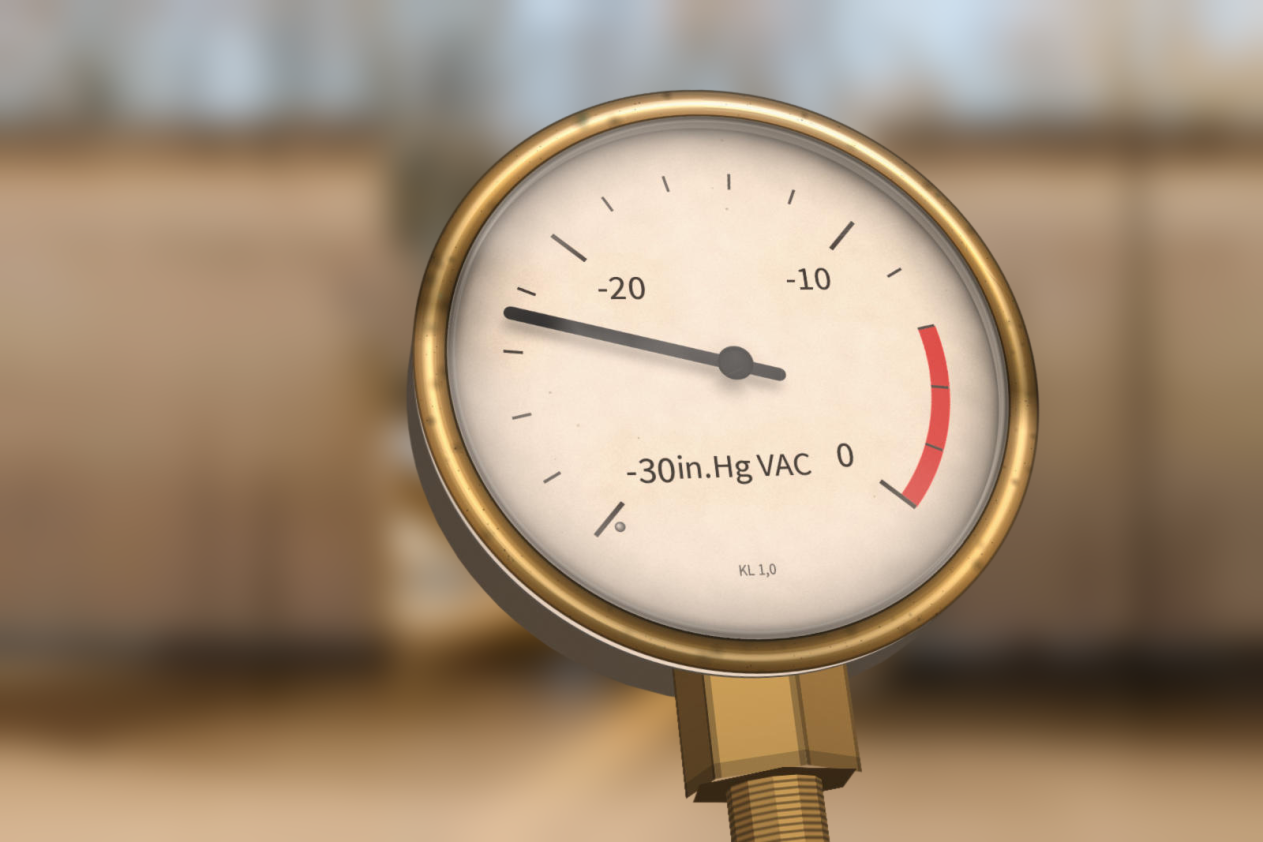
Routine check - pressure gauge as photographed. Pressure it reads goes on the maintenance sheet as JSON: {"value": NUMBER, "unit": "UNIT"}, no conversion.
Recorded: {"value": -23, "unit": "inHg"}
